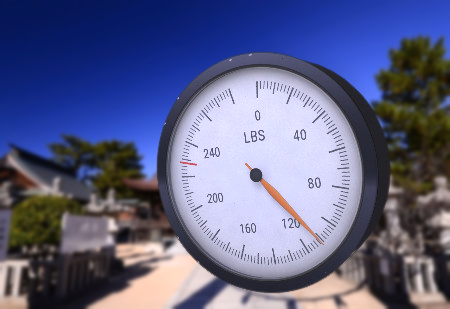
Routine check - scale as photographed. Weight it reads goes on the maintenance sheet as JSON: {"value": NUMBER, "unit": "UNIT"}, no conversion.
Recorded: {"value": 110, "unit": "lb"}
